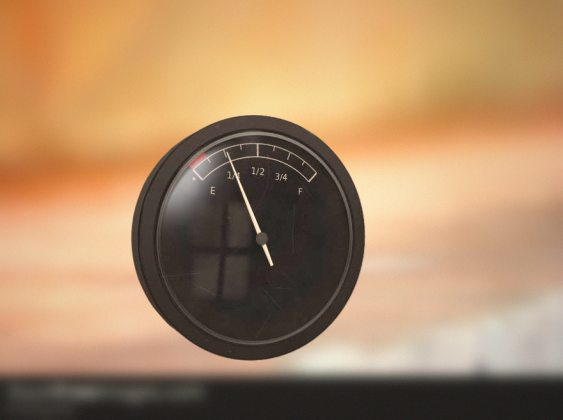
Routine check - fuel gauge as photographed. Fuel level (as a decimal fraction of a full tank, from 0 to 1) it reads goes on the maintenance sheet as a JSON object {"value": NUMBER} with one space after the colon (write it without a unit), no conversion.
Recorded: {"value": 0.25}
